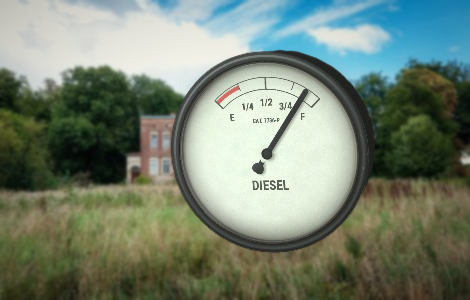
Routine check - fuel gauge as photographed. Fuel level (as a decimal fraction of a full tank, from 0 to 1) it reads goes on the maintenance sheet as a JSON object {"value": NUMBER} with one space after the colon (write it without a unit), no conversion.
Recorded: {"value": 0.875}
